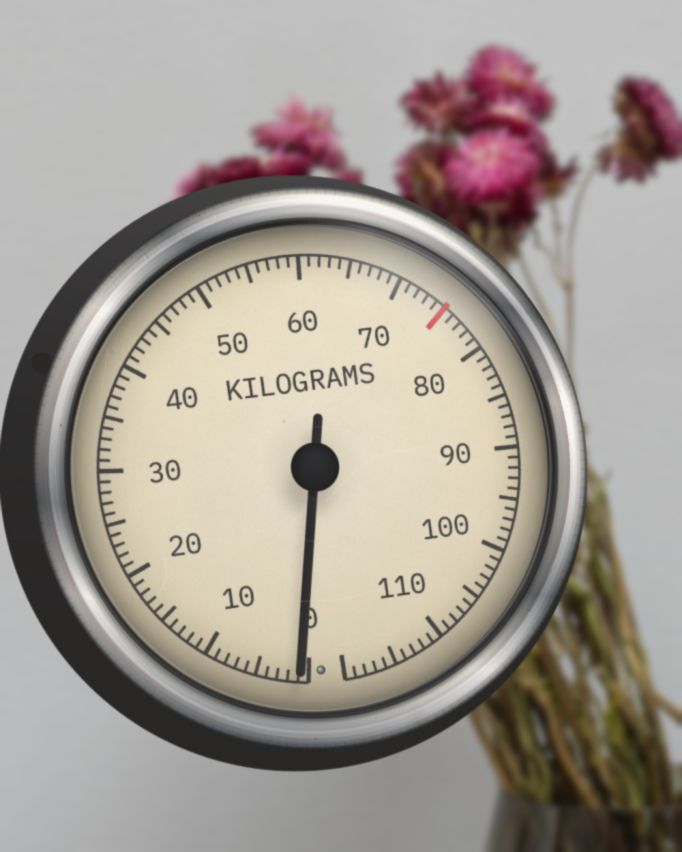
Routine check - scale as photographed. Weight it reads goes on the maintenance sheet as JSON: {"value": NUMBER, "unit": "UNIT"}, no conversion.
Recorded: {"value": 1, "unit": "kg"}
